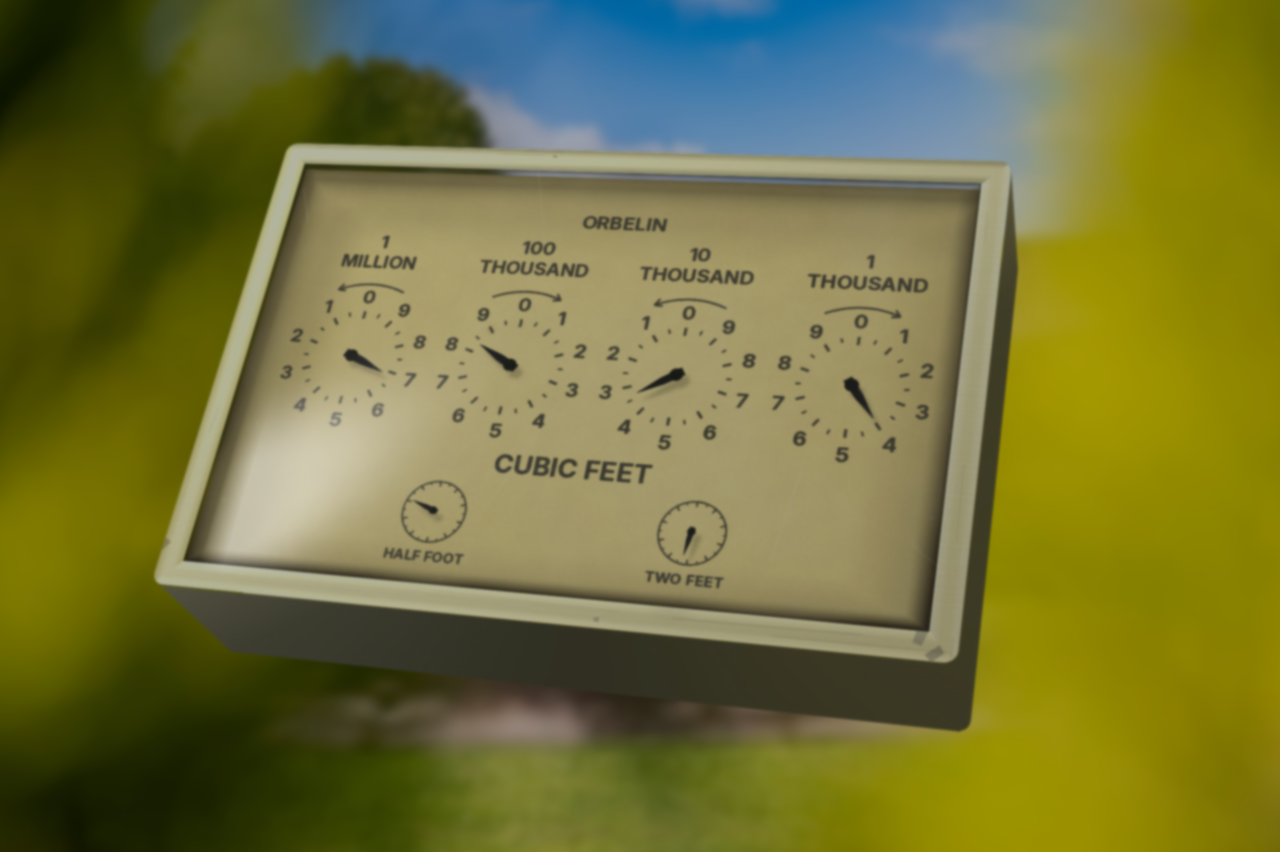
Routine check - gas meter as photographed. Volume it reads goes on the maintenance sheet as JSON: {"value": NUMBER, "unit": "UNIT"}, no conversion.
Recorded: {"value": 683400, "unit": "ft³"}
